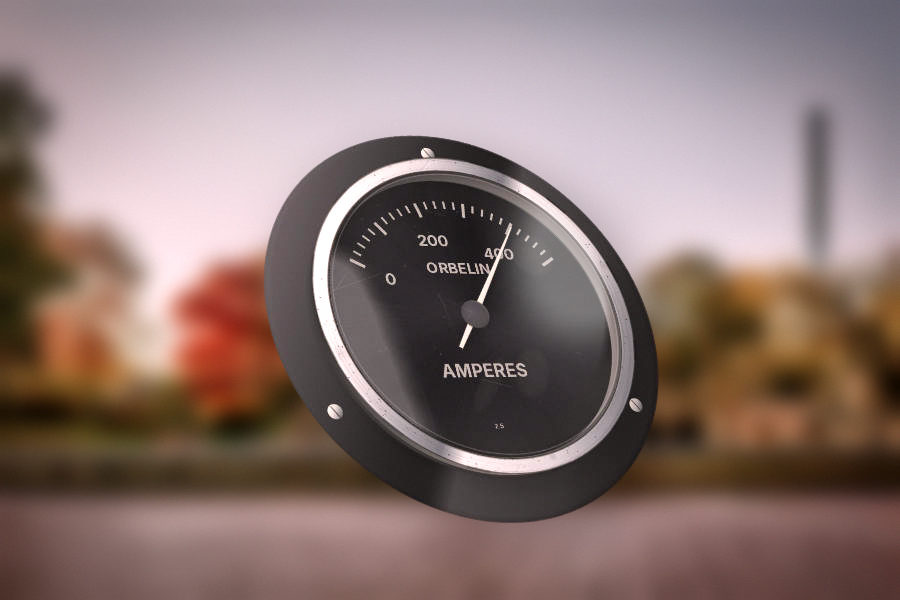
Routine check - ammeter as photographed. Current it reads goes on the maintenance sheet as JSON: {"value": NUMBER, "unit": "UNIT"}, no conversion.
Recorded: {"value": 400, "unit": "A"}
